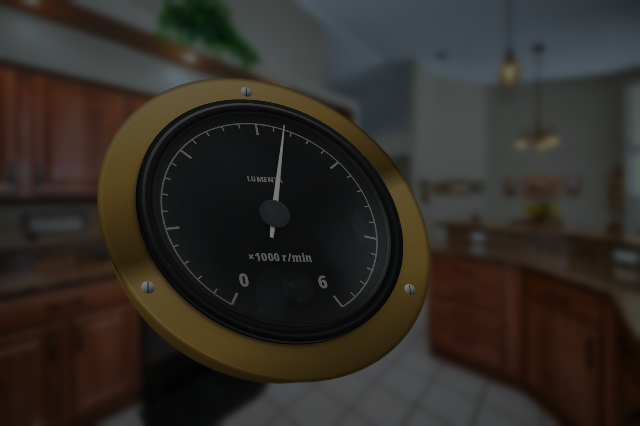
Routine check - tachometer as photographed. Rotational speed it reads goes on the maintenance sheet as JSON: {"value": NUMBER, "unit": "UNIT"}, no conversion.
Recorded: {"value": 3300, "unit": "rpm"}
